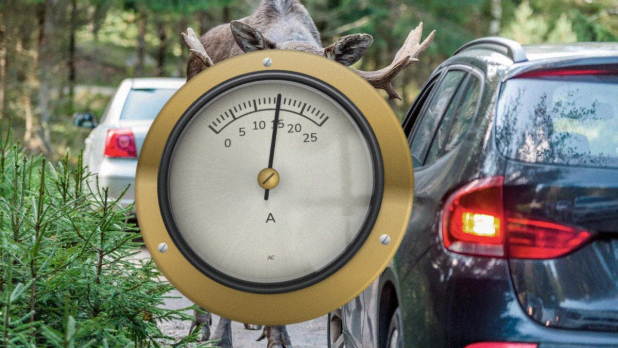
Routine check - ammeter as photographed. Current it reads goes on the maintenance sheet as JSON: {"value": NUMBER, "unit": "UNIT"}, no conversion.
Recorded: {"value": 15, "unit": "A"}
